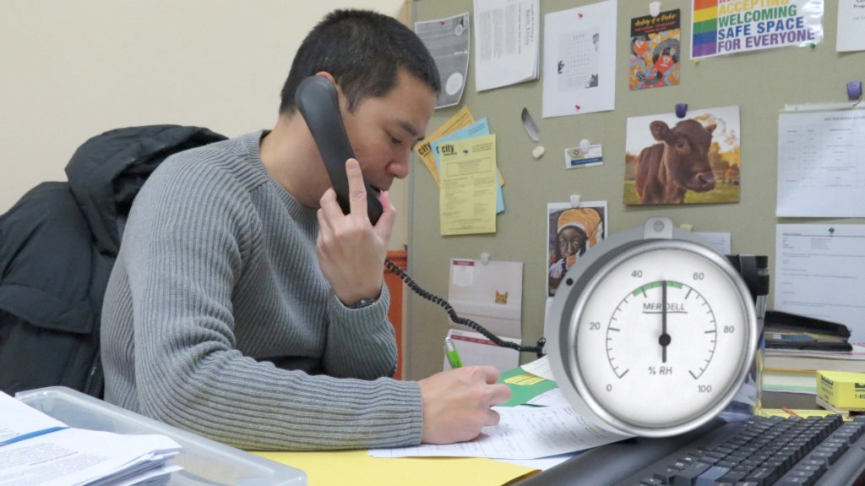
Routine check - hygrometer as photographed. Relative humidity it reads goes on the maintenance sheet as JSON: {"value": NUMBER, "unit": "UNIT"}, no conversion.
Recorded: {"value": 48, "unit": "%"}
